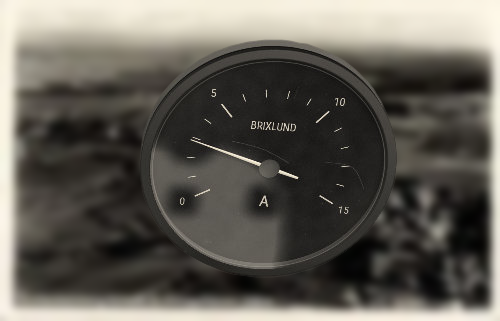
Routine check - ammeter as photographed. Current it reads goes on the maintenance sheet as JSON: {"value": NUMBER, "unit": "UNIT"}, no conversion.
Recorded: {"value": 3, "unit": "A"}
